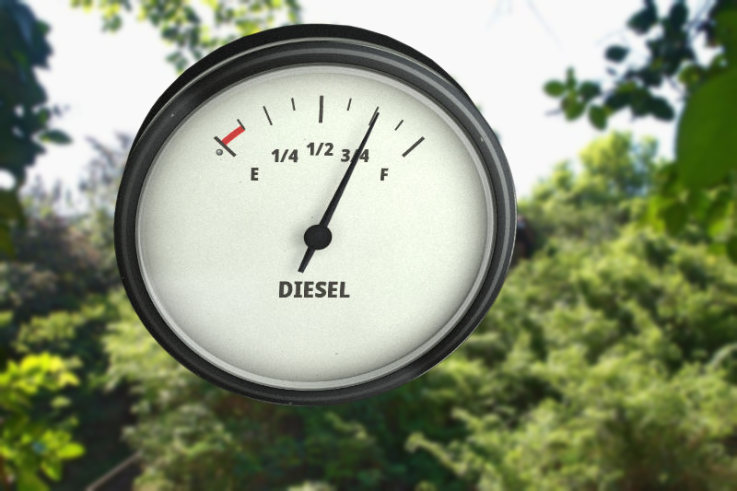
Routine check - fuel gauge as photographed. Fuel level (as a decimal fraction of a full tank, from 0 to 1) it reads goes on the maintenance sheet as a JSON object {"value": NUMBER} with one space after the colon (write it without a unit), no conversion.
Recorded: {"value": 0.75}
